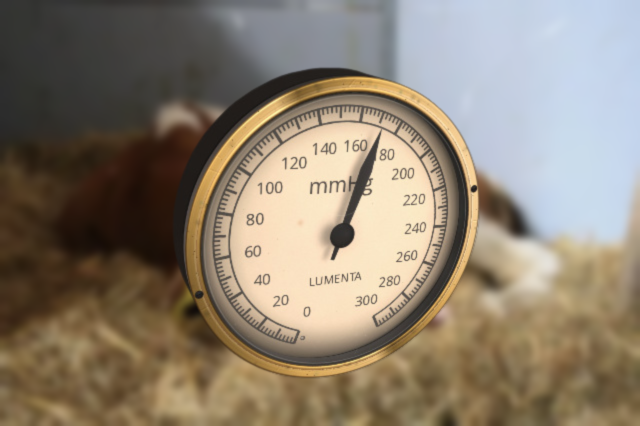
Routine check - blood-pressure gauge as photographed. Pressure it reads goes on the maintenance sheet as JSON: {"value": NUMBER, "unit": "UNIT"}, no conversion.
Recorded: {"value": 170, "unit": "mmHg"}
